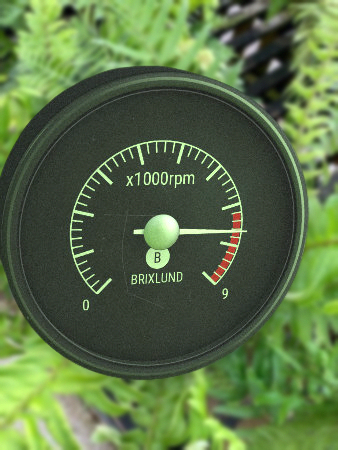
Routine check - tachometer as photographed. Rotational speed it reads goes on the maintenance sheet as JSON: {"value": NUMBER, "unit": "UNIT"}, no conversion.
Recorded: {"value": 7600, "unit": "rpm"}
